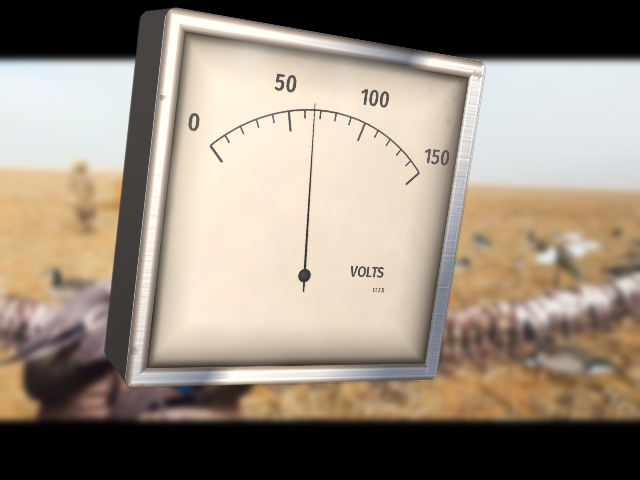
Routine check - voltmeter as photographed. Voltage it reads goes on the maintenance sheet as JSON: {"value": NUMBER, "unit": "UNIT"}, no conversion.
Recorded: {"value": 65, "unit": "V"}
